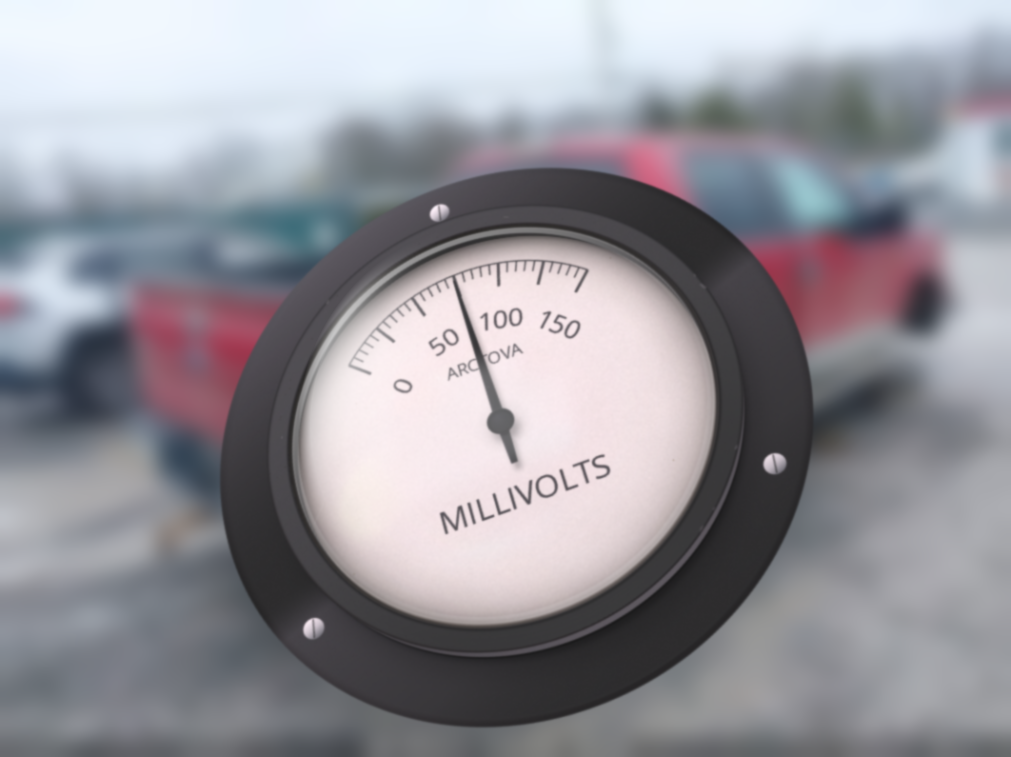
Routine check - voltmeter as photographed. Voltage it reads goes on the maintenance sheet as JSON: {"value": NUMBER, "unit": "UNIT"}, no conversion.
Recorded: {"value": 75, "unit": "mV"}
